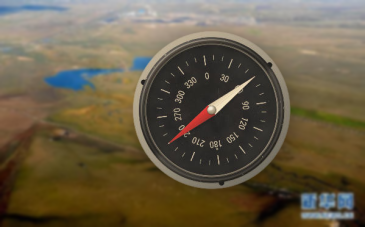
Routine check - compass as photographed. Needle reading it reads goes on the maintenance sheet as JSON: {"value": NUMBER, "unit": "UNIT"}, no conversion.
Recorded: {"value": 240, "unit": "°"}
